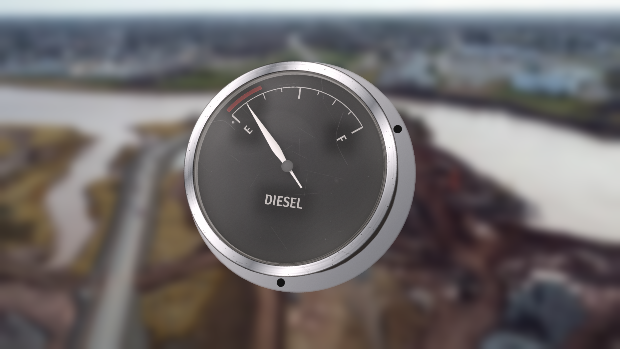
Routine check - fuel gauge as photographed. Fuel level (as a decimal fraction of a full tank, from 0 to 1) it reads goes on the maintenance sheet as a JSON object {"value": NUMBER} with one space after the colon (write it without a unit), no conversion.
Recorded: {"value": 0.125}
